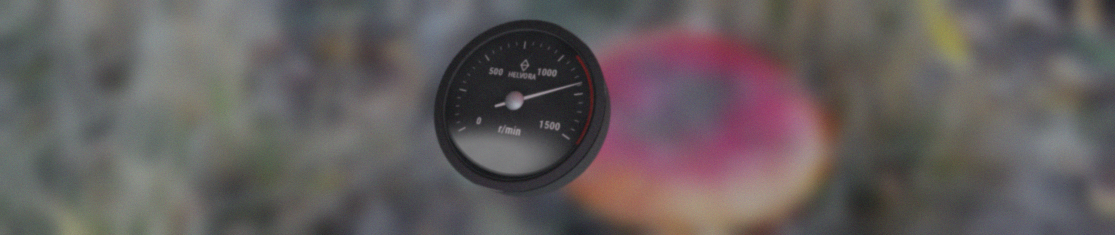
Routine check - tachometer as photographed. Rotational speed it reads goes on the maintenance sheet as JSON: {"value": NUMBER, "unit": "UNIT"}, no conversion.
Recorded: {"value": 1200, "unit": "rpm"}
